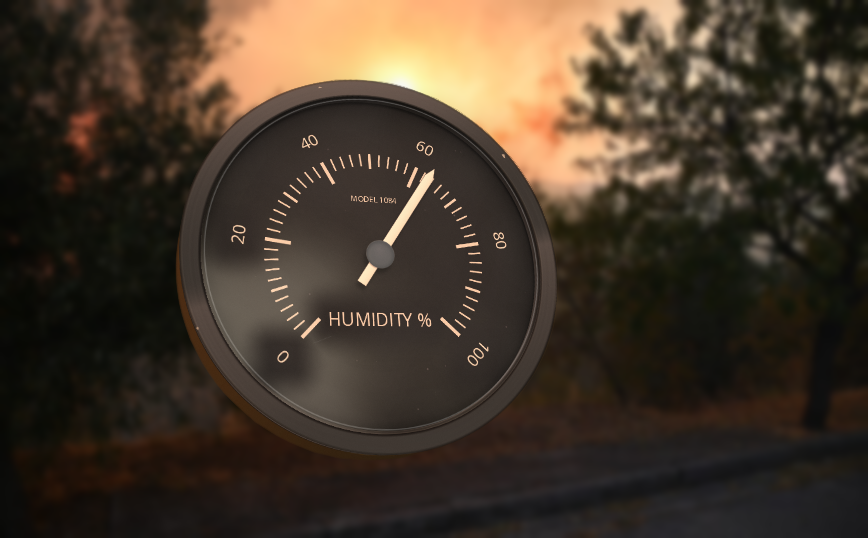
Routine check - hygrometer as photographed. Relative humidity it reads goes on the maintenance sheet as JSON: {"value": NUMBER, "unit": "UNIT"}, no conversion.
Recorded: {"value": 63, "unit": "%"}
